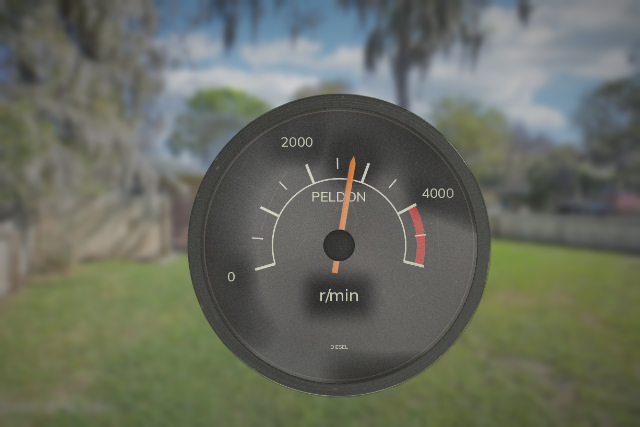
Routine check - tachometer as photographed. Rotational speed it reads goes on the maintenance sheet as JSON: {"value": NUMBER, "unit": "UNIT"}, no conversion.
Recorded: {"value": 2750, "unit": "rpm"}
